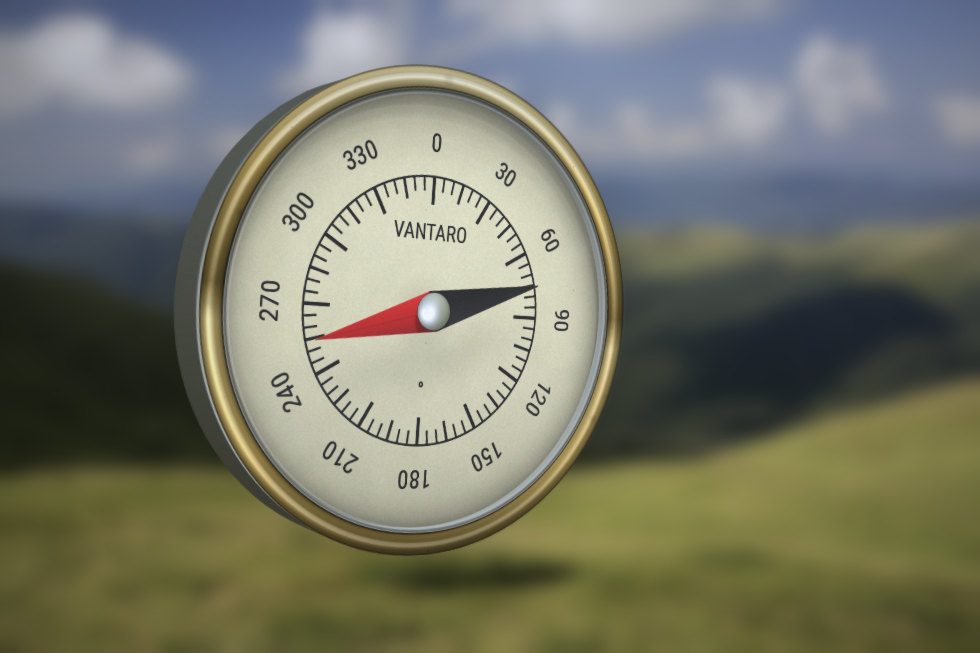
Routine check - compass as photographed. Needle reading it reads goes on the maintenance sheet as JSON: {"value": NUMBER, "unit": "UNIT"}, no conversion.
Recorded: {"value": 255, "unit": "°"}
